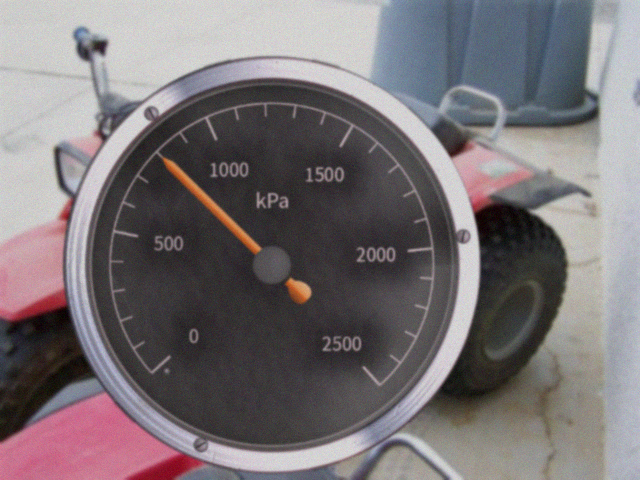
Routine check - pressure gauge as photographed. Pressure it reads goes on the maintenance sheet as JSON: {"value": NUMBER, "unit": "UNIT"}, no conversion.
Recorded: {"value": 800, "unit": "kPa"}
